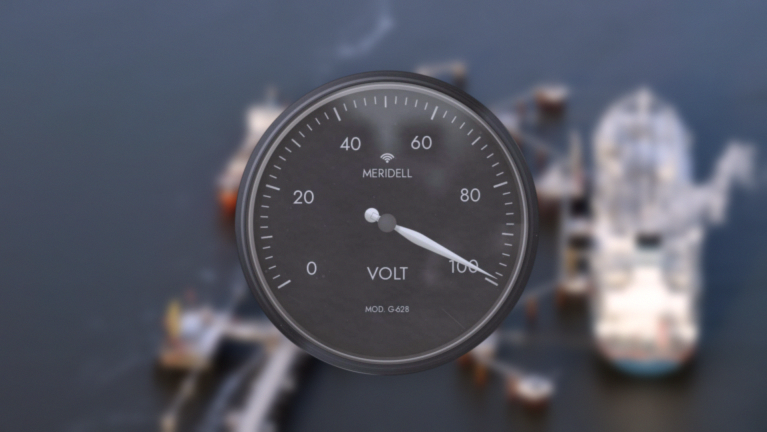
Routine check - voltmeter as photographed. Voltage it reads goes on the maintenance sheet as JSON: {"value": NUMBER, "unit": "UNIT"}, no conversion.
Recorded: {"value": 99, "unit": "V"}
